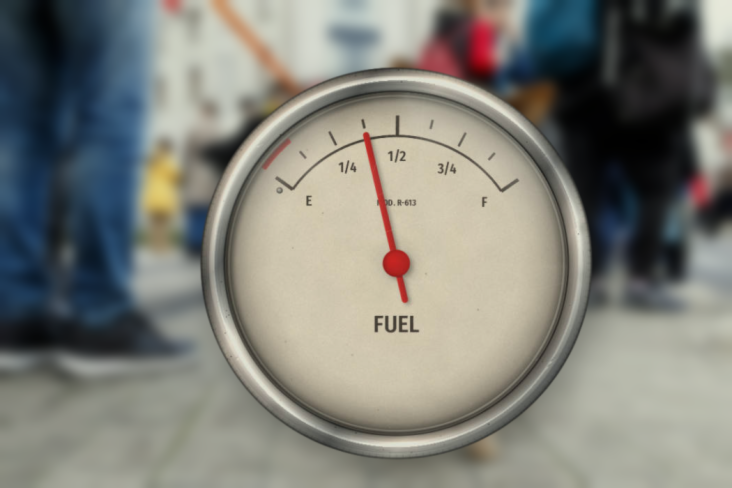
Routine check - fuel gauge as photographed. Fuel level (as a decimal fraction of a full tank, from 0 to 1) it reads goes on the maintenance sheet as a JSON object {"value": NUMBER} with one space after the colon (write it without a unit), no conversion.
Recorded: {"value": 0.375}
